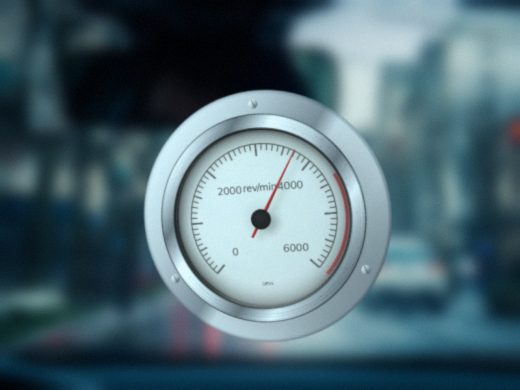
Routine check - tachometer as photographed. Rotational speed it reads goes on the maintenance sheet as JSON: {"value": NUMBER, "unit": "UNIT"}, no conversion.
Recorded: {"value": 3700, "unit": "rpm"}
